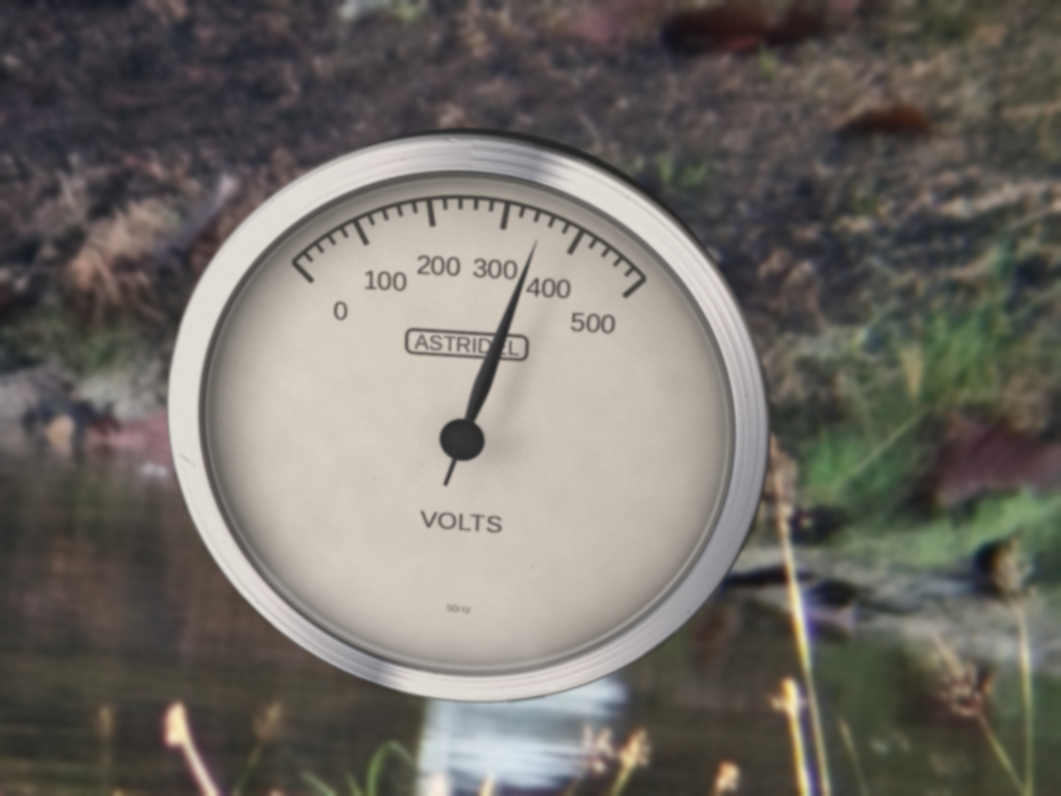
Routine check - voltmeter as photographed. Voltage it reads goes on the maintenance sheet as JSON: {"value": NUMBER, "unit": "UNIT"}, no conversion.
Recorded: {"value": 350, "unit": "V"}
